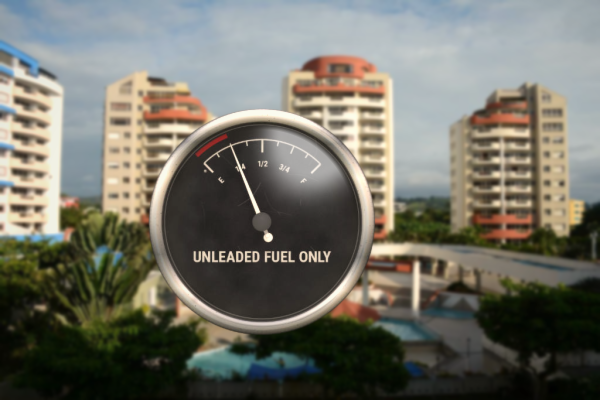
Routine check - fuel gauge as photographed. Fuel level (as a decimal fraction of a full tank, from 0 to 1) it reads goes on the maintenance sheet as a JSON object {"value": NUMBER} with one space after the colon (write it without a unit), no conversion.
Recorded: {"value": 0.25}
